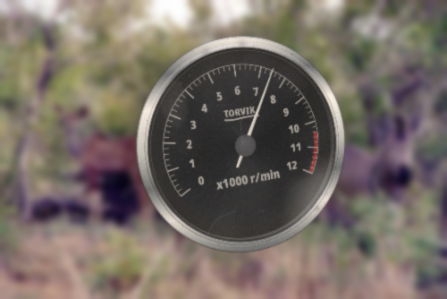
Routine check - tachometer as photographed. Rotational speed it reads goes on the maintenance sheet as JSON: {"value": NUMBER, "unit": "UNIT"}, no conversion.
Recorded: {"value": 7400, "unit": "rpm"}
